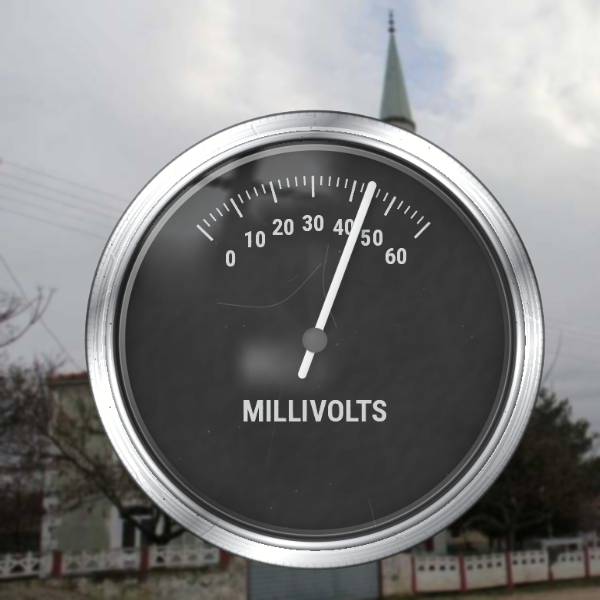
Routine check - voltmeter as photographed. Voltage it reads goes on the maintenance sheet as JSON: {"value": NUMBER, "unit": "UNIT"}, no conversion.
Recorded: {"value": 44, "unit": "mV"}
